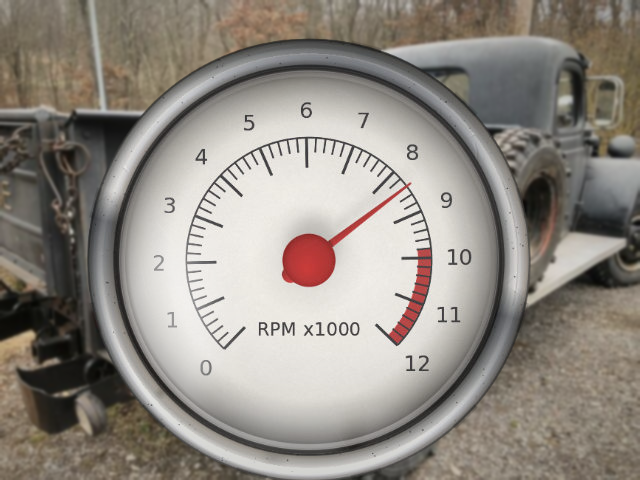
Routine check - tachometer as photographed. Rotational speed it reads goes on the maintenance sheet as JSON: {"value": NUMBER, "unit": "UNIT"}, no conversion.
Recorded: {"value": 8400, "unit": "rpm"}
